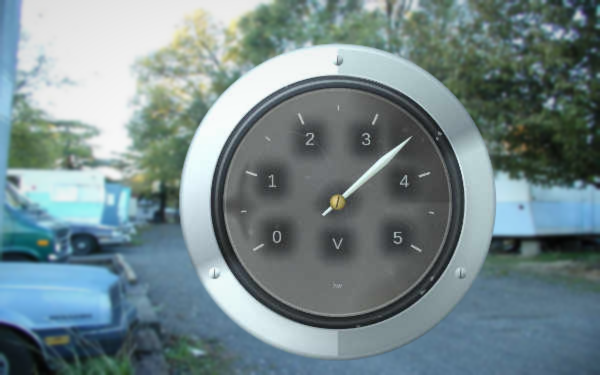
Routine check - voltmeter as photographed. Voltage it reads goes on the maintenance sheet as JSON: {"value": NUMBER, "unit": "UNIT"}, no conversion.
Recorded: {"value": 3.5, "unit": "V"}
